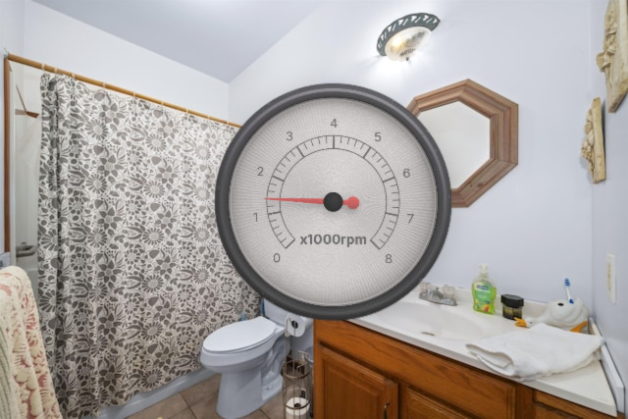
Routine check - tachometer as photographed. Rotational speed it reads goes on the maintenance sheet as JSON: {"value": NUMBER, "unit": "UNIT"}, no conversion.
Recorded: {"value": 1400, "unit": "rpm"}
